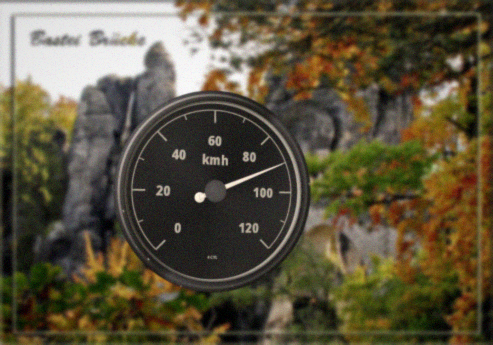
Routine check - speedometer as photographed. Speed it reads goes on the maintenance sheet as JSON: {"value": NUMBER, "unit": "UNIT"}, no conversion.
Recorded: {"value": 90, "unit": "km/h"}
